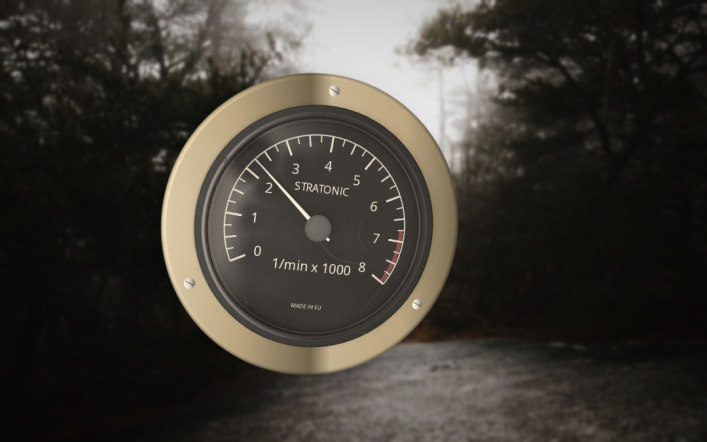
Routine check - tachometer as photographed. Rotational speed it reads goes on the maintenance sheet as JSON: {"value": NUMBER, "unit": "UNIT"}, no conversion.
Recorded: {"value": 2250, "unit": "rpm"}
